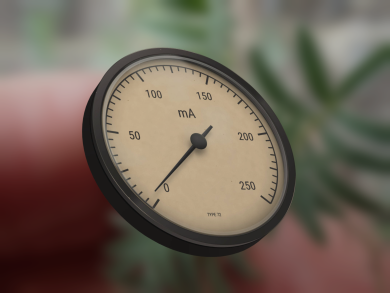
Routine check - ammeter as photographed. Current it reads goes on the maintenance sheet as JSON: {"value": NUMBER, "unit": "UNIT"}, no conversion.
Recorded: {"value": 5, "unit": "mA"}
